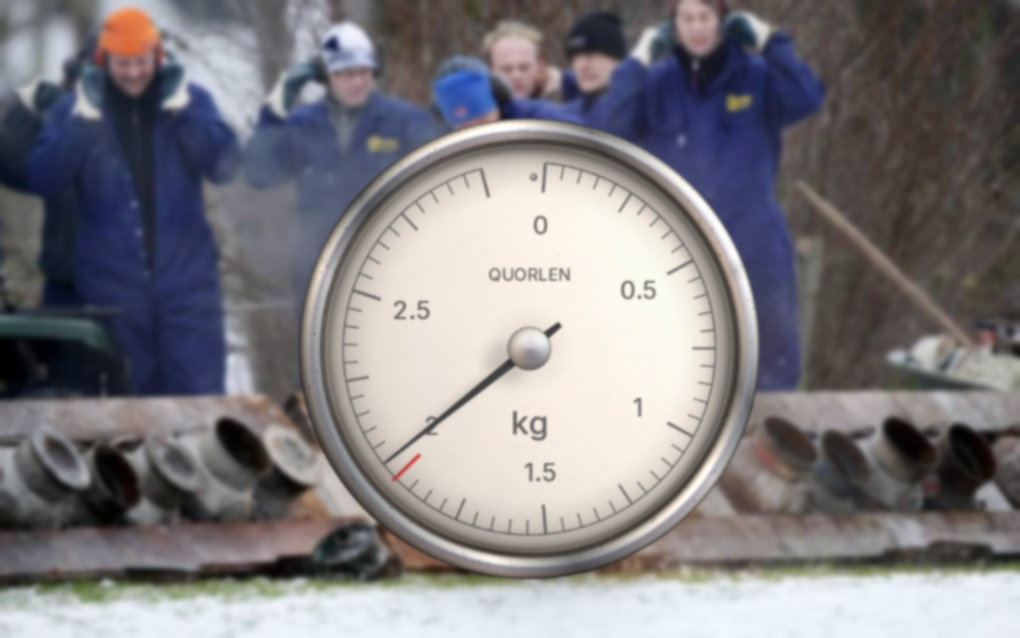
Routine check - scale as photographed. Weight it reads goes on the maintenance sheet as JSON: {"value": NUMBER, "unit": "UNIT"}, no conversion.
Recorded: {"value": 2, "unit": "kg"}
